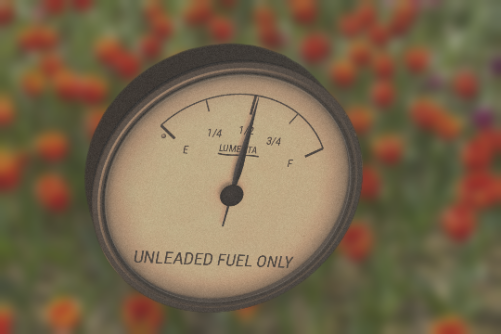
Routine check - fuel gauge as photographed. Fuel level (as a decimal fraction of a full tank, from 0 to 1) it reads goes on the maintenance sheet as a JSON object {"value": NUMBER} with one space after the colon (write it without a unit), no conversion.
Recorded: {"value": 0.5}
